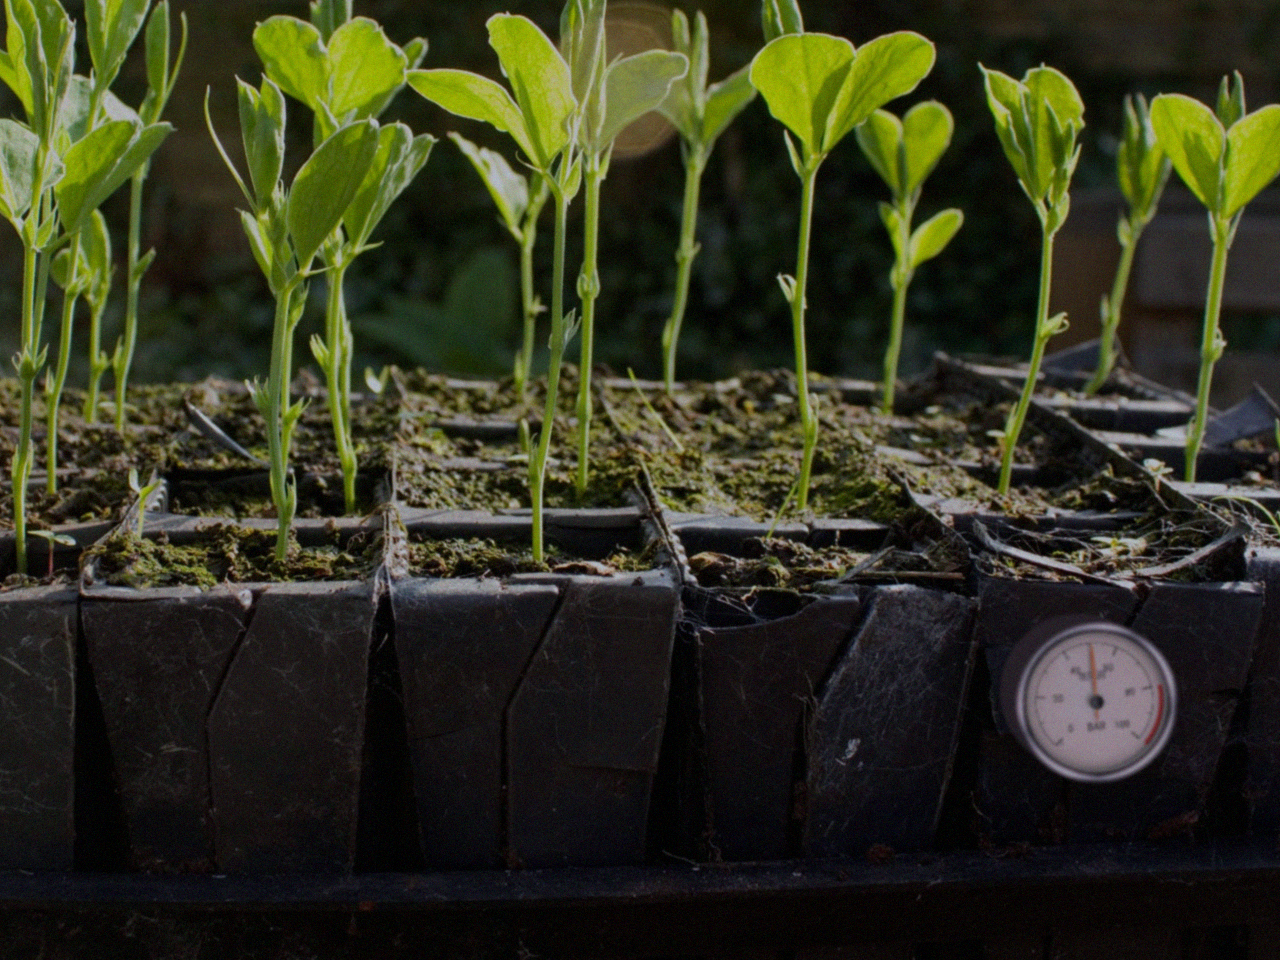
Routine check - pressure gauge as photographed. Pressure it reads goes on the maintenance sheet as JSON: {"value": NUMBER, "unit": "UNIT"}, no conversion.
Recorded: {"value": 50, "unit": "bar"}
